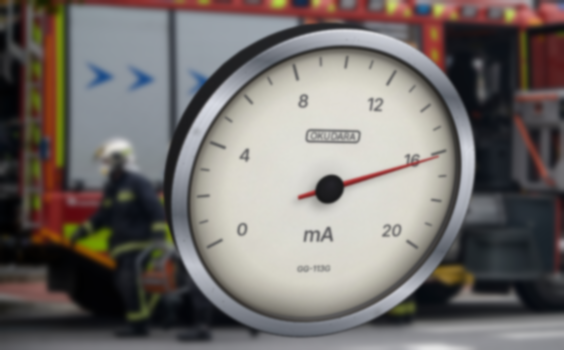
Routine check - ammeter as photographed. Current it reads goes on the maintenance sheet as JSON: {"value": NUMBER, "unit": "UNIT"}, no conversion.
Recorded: {"value": 16, "unit": "mA"}
